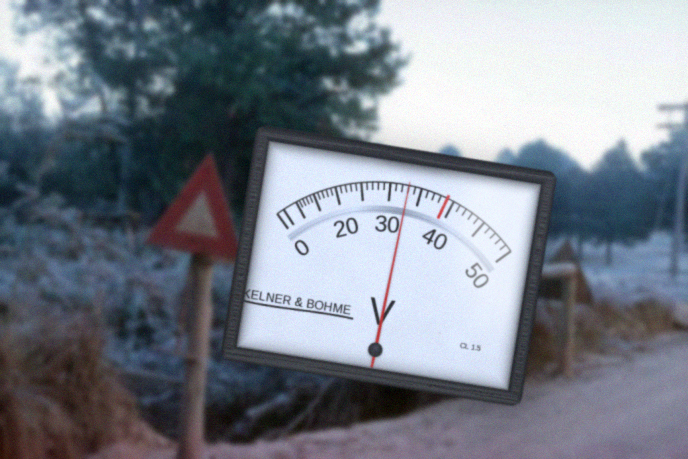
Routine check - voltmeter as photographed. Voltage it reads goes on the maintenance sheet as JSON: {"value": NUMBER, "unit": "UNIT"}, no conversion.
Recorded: {"value": 33, "unit": "V"}
